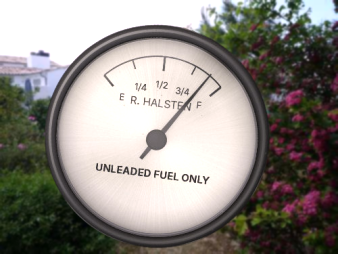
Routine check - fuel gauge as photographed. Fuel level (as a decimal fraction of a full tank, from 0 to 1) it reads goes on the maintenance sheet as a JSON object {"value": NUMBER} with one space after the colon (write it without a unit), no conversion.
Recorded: {"value": 0.875}
